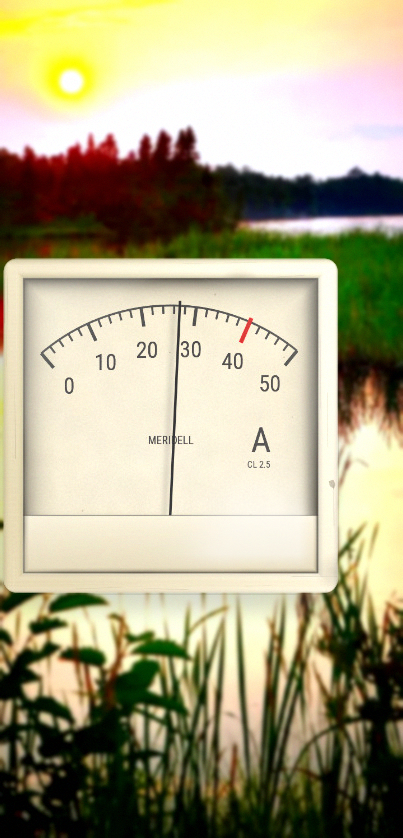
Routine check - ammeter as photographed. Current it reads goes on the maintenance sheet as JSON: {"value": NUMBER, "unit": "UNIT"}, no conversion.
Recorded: {"value": 27, "unit": "A"}
